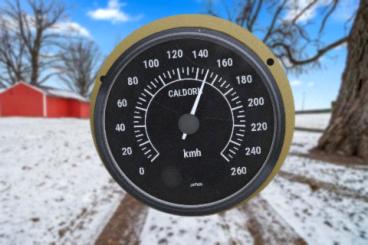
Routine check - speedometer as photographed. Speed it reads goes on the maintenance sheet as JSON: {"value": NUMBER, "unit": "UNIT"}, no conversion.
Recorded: {"value": 150, "unit": "km/h"}
